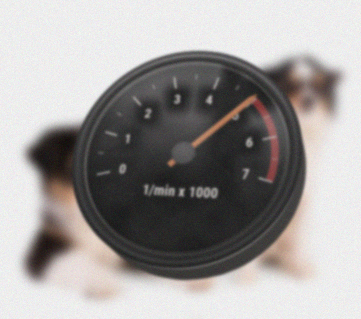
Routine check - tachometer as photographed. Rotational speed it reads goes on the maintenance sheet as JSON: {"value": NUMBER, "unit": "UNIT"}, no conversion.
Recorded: {"value": 5000, "unit": "rpm"}
